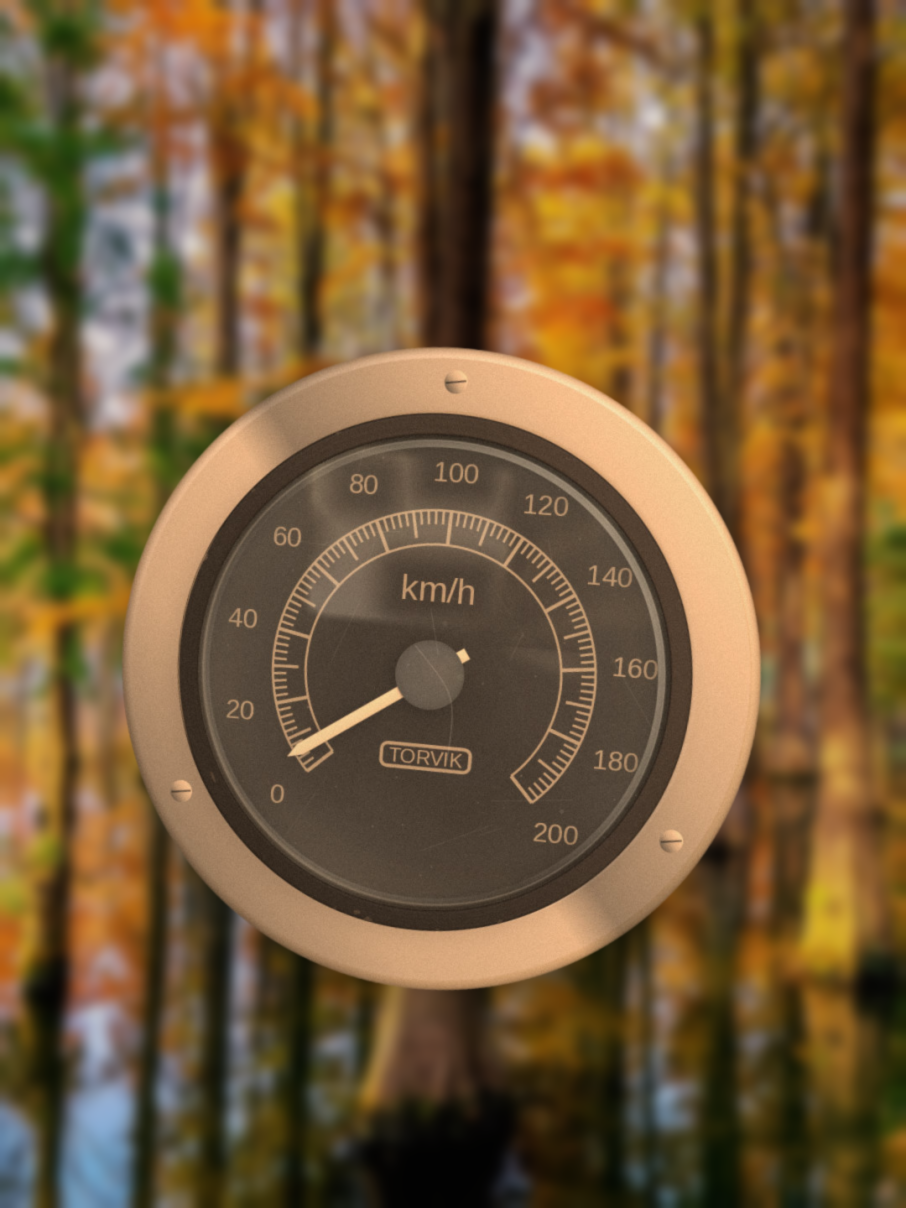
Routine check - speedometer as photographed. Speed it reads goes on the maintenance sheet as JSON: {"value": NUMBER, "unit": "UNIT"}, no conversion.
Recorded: {"value": 6, "unit": "km/h"}
